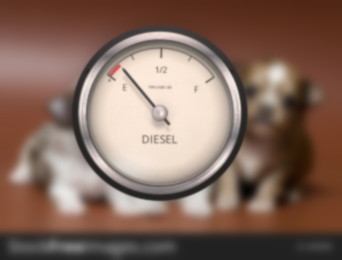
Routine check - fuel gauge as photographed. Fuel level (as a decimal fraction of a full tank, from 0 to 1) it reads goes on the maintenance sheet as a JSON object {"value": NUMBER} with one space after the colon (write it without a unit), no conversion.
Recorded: {"value": 0.125}
